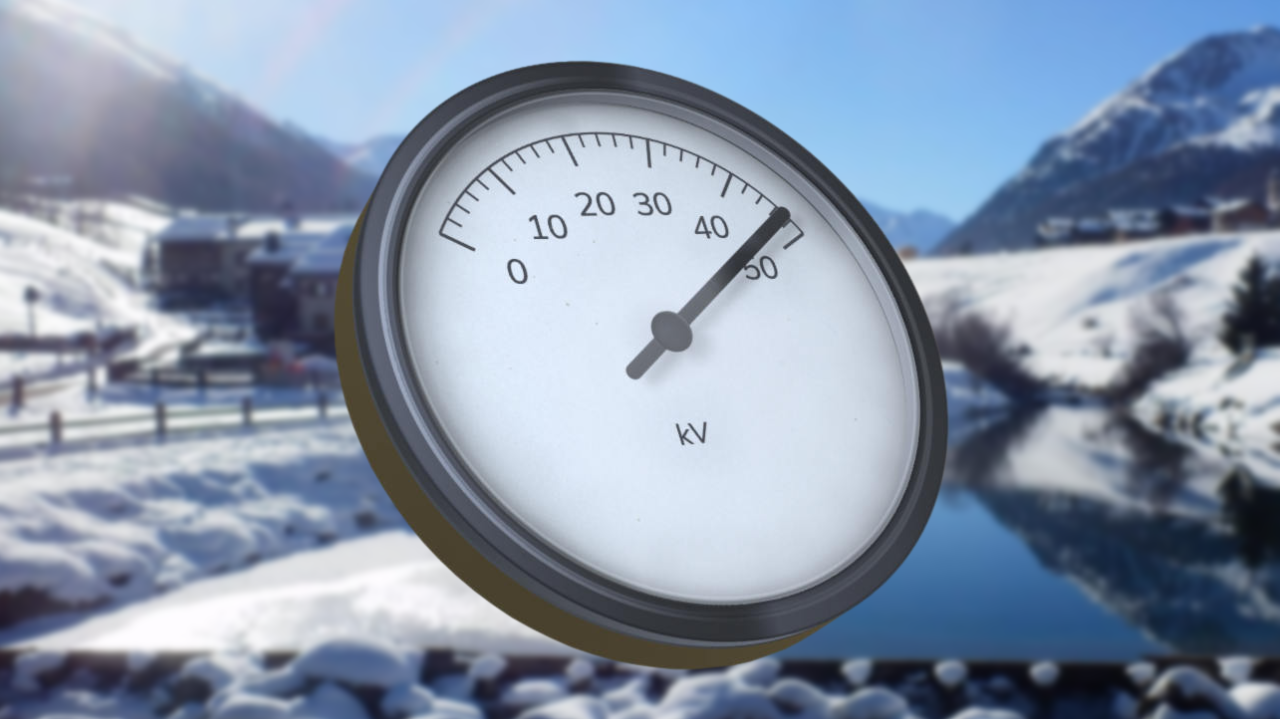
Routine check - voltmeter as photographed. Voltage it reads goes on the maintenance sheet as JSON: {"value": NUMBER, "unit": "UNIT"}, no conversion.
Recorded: {"value": 47, "unit": "kV"}
